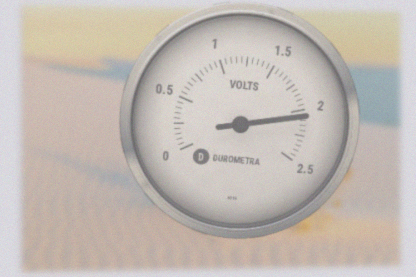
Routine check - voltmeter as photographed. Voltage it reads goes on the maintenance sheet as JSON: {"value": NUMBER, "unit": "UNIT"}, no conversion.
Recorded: {"value": 2.05, "unit": "V"}
